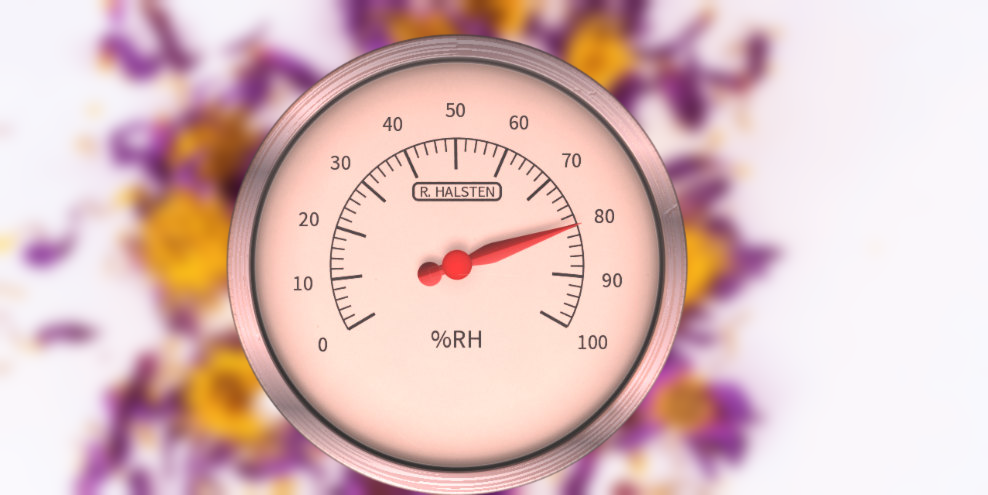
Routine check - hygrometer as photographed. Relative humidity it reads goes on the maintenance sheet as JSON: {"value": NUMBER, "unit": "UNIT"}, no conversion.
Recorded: {"value": 80, "unit": "%"}
